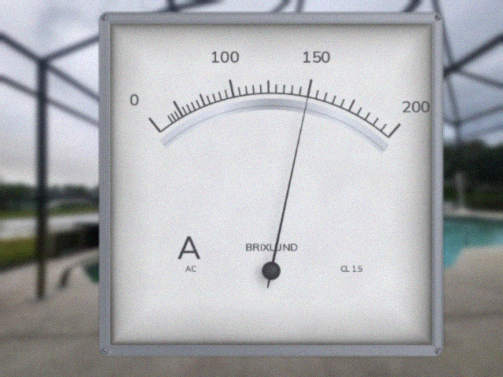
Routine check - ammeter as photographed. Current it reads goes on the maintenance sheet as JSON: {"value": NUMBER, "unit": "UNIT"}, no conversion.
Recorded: {"value": 150, "unit": "A"}
